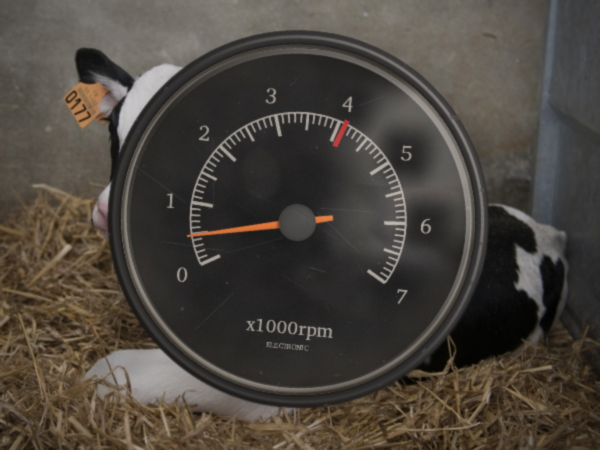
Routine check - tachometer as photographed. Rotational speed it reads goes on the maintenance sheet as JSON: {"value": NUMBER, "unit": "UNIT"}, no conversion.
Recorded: {"value": 500, "unit": "rpm"}
